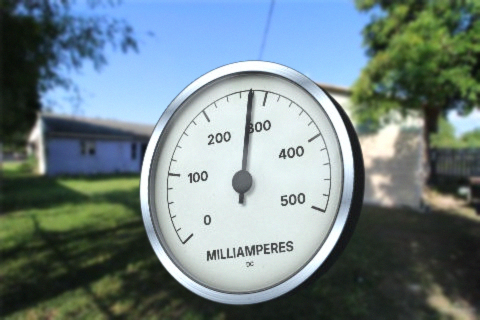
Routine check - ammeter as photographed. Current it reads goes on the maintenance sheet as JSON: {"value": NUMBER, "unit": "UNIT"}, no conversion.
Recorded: {"value": 280, "unit": "mA"}
